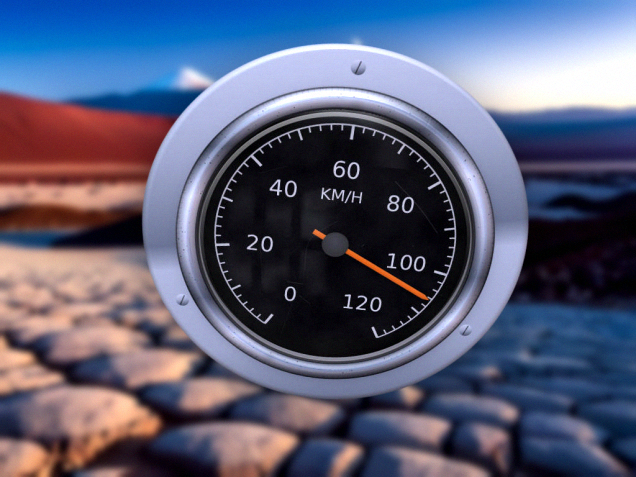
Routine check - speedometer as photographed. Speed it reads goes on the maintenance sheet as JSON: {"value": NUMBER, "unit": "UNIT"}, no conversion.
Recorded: {"value": 106, "unit": "km/h"}
